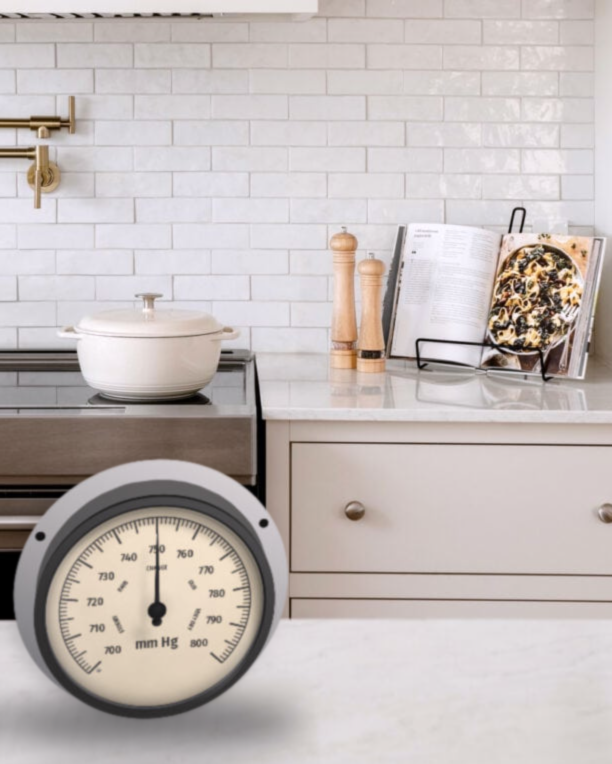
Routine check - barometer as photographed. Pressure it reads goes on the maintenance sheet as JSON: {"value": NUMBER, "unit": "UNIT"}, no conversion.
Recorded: {"value": 750, "unit": "mmHg"}
